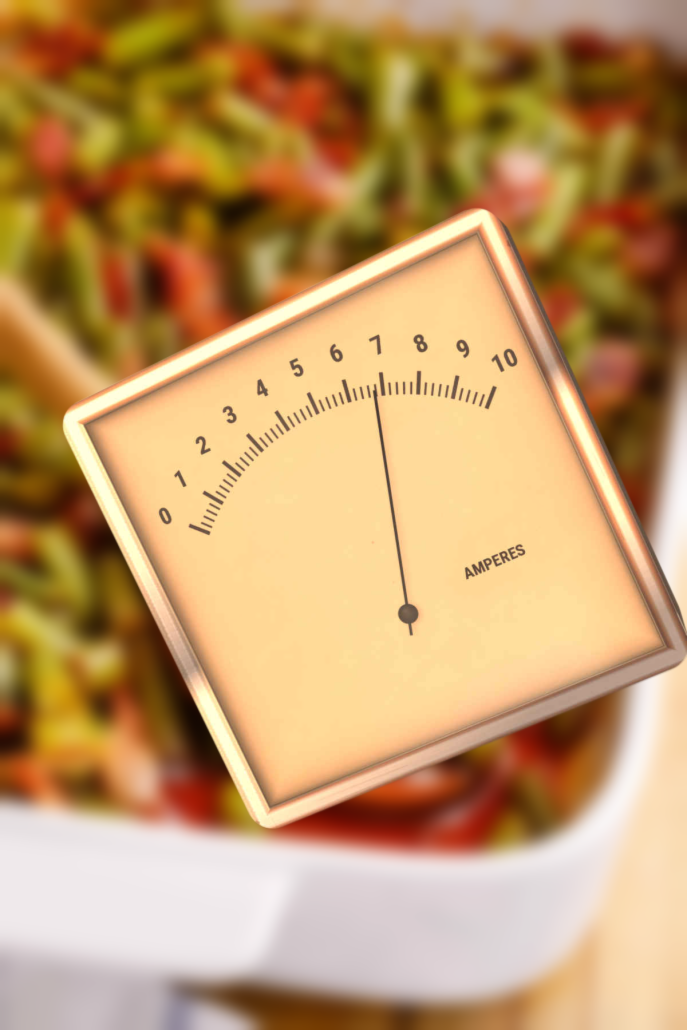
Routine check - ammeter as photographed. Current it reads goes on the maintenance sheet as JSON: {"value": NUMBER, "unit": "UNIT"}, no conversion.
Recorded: {"value": 6.8, "unit": "A"}
